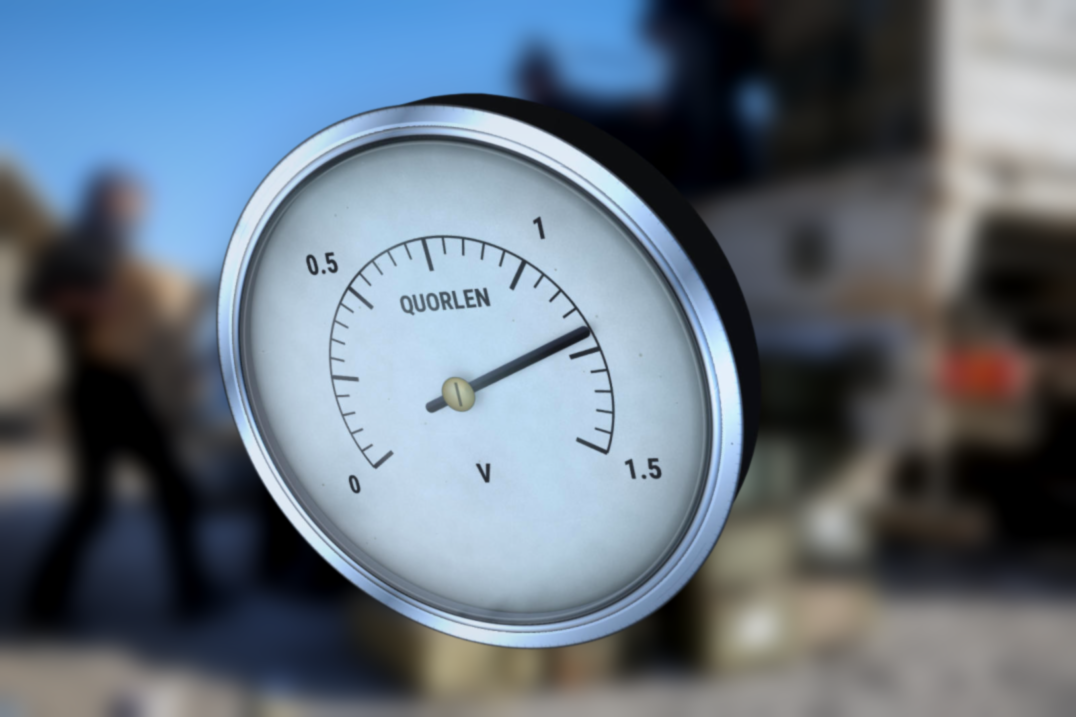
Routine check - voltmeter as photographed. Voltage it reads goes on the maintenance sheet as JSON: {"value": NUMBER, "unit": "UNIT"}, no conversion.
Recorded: {"value": 1.2, "unit": "V"}
